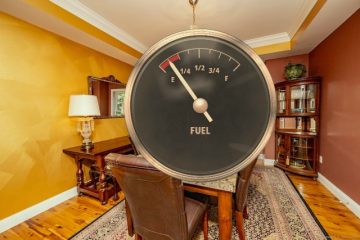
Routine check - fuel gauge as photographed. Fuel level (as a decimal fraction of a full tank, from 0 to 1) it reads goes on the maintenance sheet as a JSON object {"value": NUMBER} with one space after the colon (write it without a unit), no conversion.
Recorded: {"value": 0.125}
